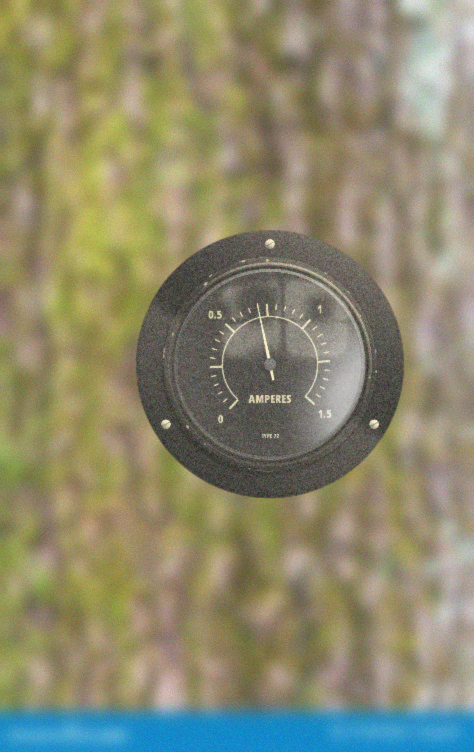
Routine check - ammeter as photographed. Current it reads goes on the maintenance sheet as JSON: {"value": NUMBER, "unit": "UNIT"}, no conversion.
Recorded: {"value": 0.7, "unit": "A"}
